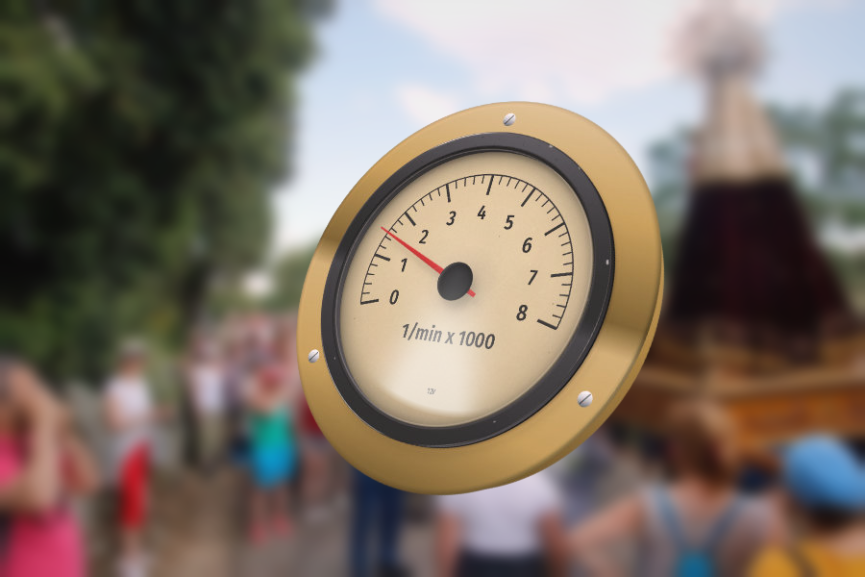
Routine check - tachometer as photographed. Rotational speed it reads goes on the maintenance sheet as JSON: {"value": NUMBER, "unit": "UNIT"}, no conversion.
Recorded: {"value": 1500, "unit": "rpm"}
